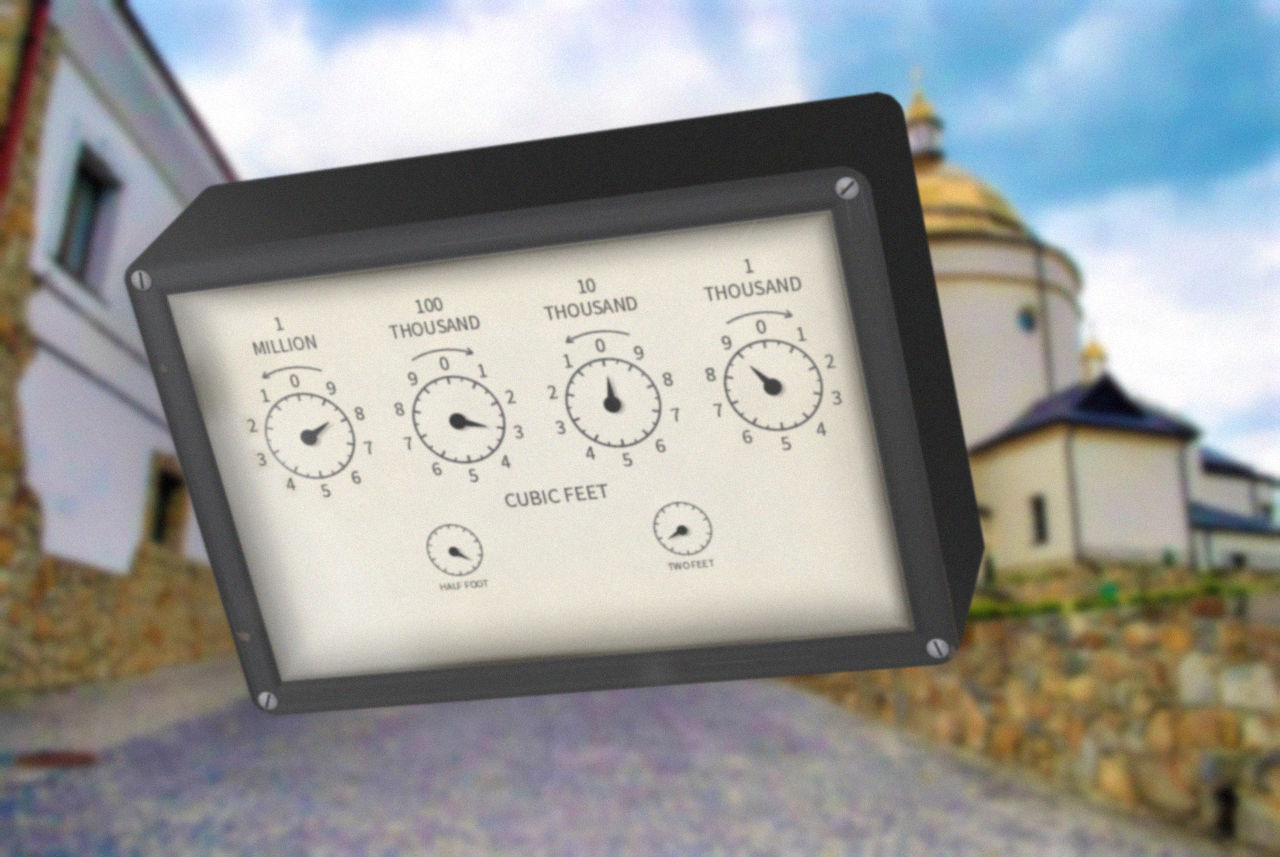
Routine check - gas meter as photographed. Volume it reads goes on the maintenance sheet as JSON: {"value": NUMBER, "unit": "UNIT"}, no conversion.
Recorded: {"value": 829900, "unit": "ft³"}
